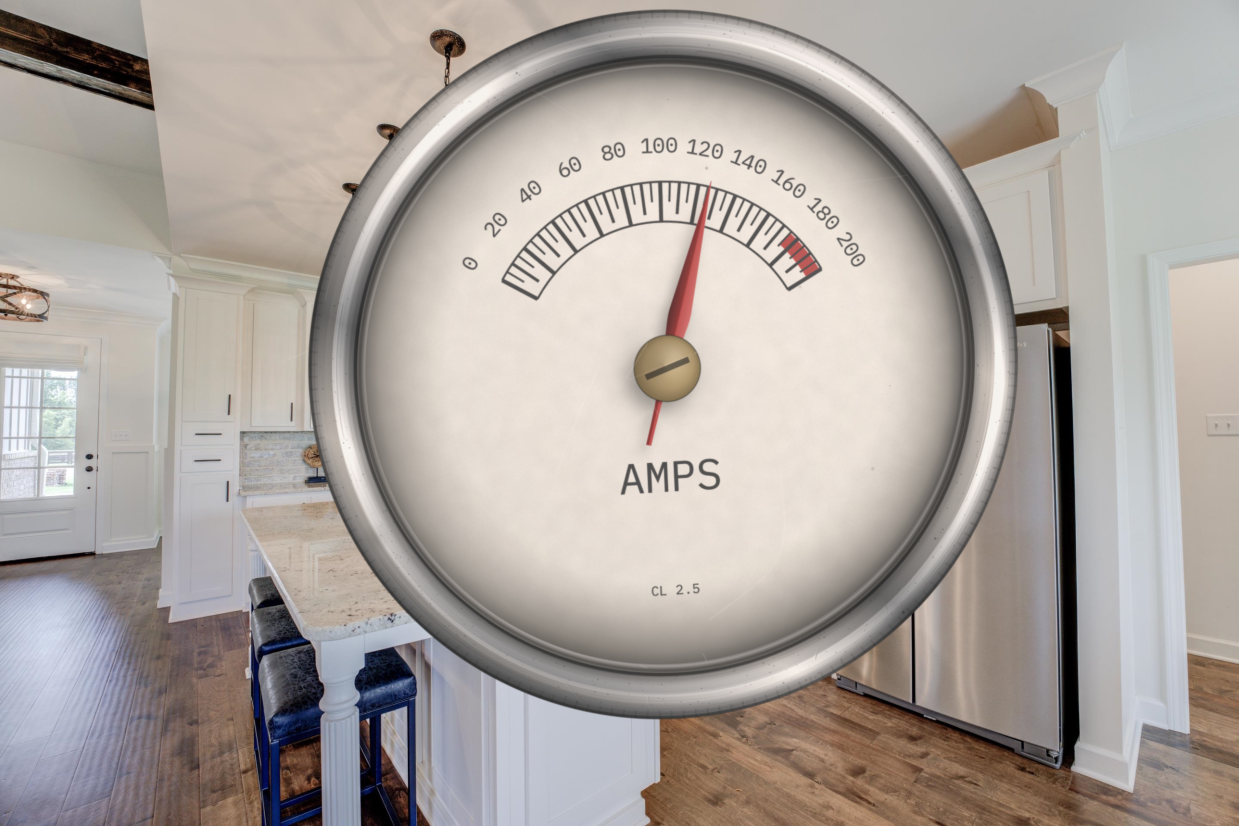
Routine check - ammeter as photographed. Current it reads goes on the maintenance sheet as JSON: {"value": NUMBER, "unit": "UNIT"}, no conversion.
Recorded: {"value": 125, "unit": "A"}
